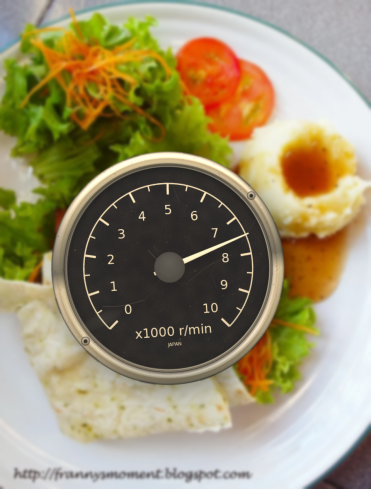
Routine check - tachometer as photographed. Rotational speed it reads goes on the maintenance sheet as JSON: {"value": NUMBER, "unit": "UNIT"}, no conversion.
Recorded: {"value": 7500, "unit": "rpm"}
